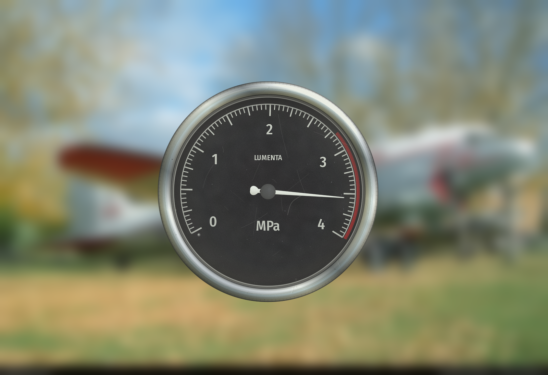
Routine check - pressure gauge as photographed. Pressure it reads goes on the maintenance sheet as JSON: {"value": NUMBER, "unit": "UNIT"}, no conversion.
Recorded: {"value": 3.55, "unit": "MPa"}
